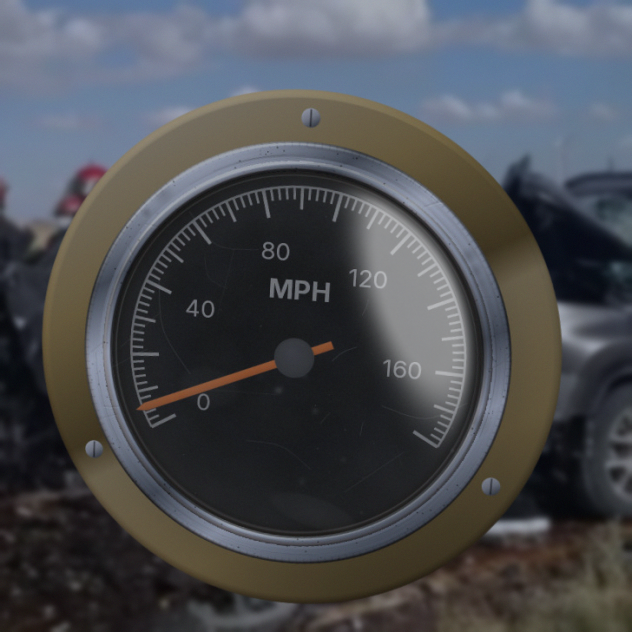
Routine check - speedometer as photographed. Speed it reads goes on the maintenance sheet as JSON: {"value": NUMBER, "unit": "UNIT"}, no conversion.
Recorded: {"value": 6, "unit": "mph"}
